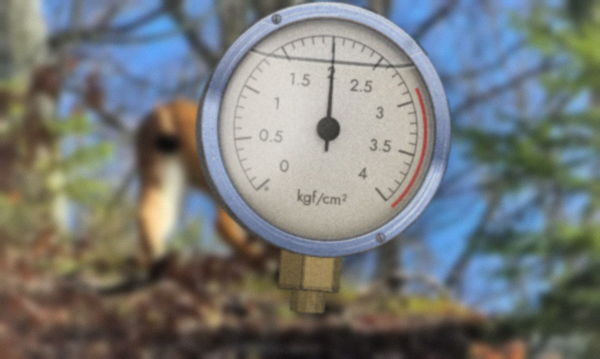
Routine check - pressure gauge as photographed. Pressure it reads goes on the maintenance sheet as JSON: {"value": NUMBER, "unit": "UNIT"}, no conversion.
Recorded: {"value": 2, "unit": "kg/cm²"}
